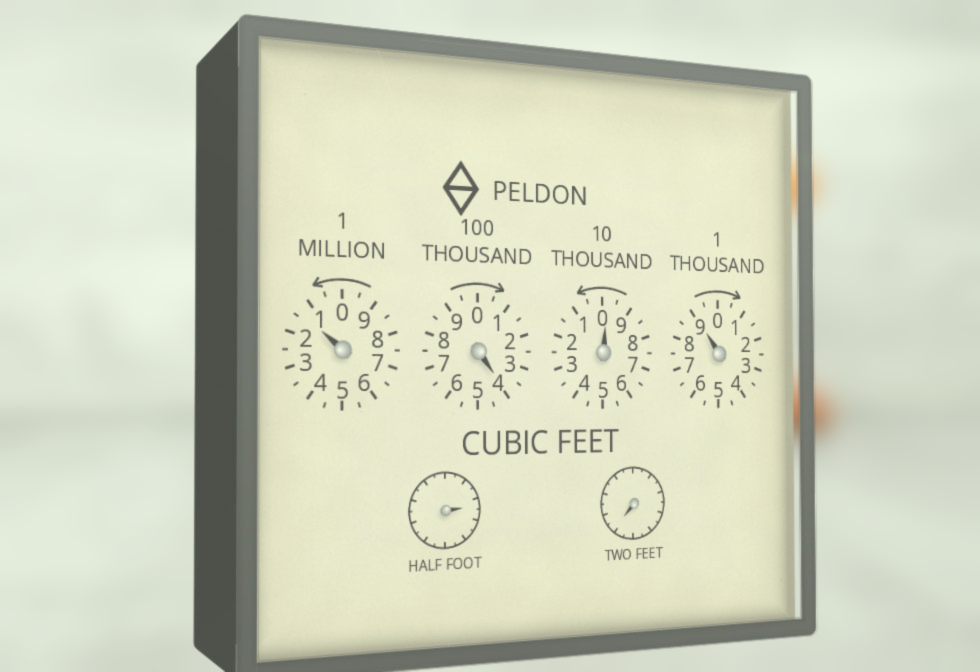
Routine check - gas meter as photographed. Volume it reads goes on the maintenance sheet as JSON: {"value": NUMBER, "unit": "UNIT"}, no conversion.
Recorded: {"value": 139900, "unit": "ft³"}
